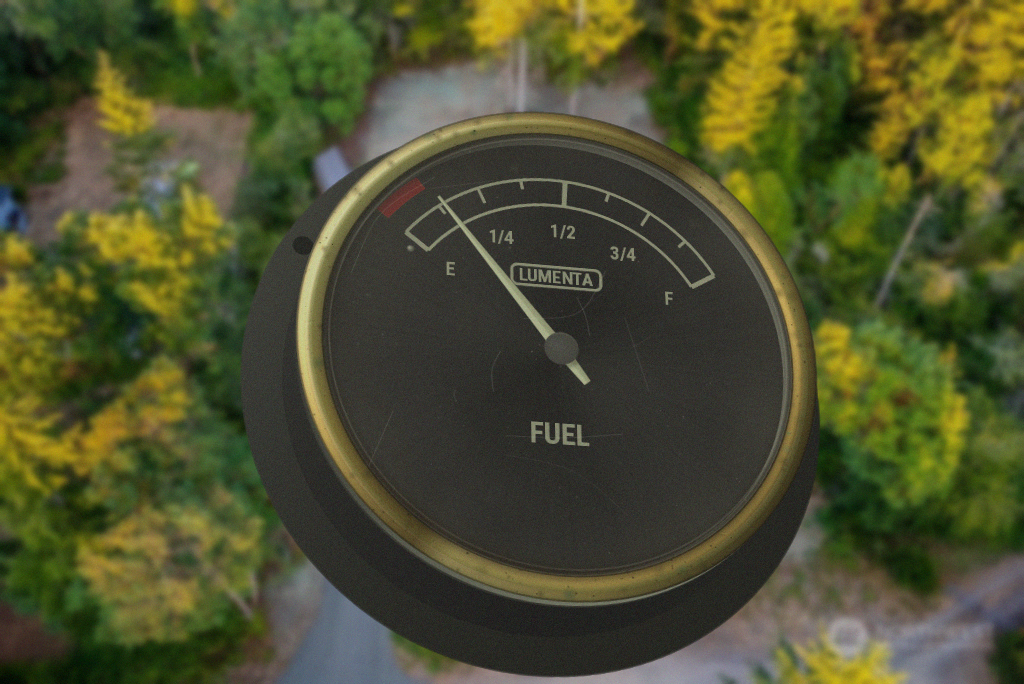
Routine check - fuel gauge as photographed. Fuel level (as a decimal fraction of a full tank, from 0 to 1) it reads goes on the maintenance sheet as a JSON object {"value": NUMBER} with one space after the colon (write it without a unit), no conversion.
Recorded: {"value": 0.125}
